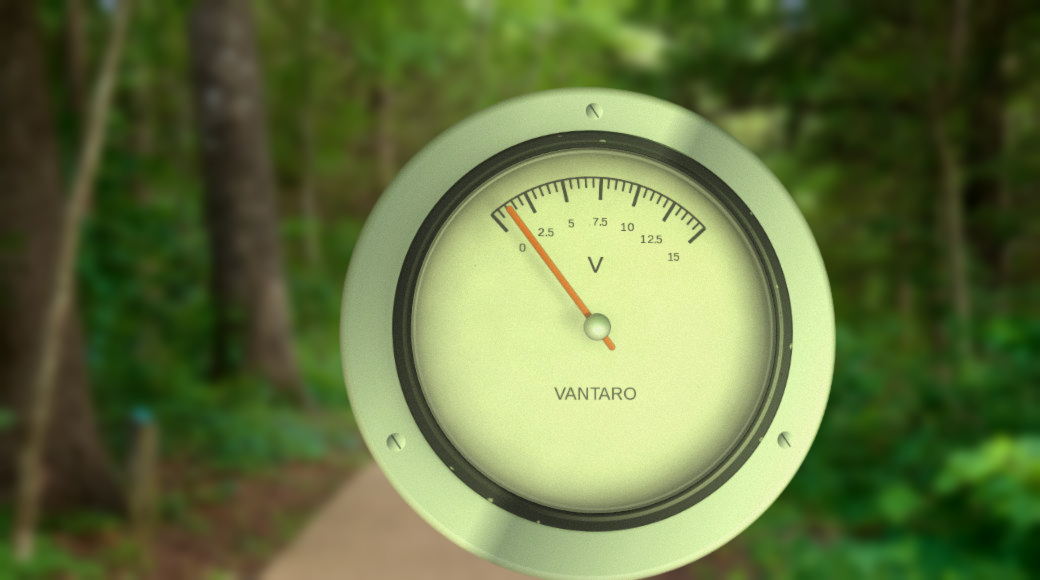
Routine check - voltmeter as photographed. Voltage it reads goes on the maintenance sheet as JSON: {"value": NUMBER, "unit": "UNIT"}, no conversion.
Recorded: {"value": 1, "unit": "V"}
